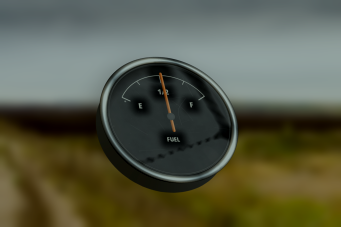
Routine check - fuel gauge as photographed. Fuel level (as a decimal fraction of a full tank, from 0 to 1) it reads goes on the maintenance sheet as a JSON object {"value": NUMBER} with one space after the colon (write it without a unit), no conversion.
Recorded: {"value": 0.5}
